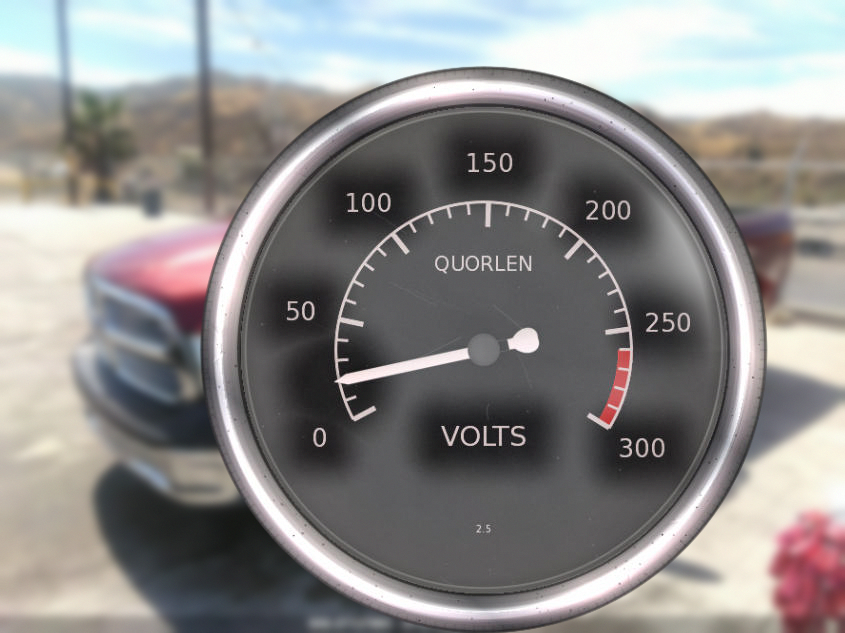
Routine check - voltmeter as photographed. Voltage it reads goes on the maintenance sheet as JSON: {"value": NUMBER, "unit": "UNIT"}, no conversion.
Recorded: {"value": 20, "unit": "V"}
